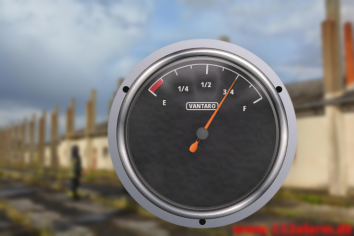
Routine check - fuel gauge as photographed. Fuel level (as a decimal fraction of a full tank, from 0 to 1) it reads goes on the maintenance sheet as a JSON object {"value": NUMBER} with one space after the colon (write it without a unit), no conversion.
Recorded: {"value": 0.75}
